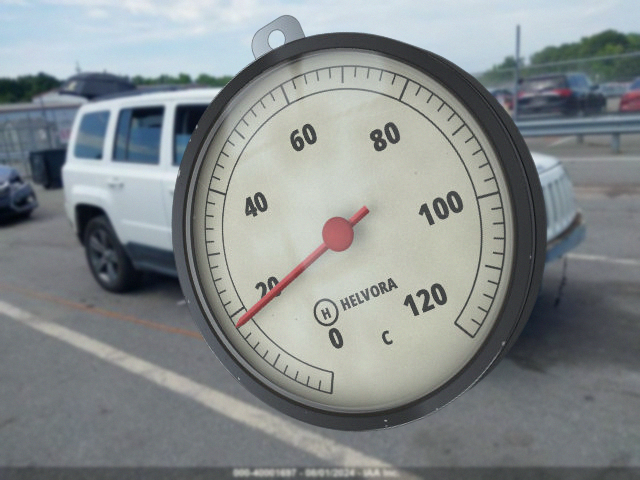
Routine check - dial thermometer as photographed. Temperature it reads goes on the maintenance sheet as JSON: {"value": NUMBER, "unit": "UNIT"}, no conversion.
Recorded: {"value": 18, "unit": "°C"}
